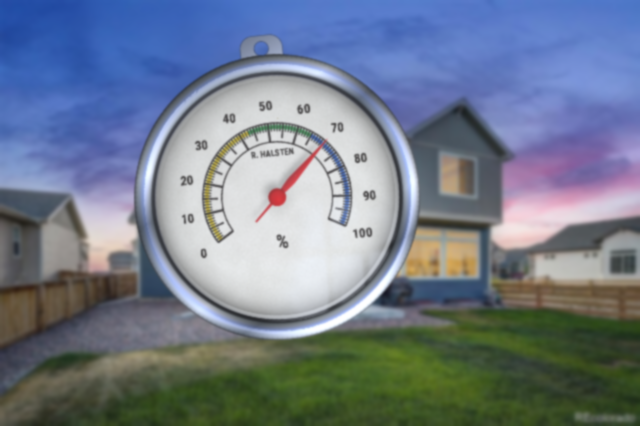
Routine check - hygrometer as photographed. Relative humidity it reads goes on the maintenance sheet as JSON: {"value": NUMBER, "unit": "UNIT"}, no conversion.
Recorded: {"value": 70, "unit": "%"}
